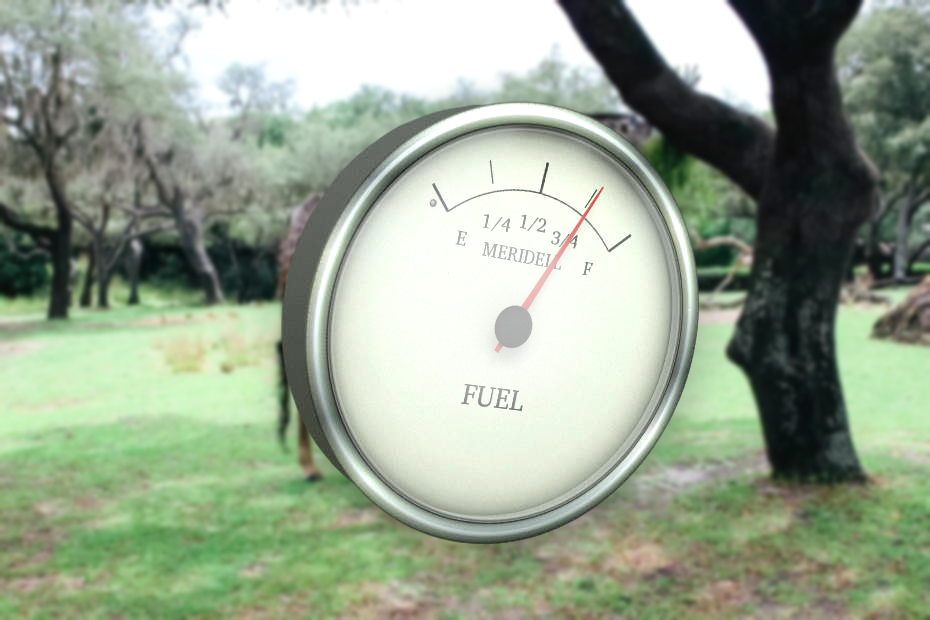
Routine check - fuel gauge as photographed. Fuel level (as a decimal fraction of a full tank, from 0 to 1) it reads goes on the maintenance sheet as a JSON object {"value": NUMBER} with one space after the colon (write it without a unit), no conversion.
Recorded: {"value": 0.75}
